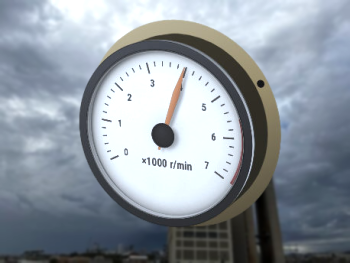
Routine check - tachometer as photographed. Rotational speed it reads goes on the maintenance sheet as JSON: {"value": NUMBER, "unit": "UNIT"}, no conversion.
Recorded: {"value": 4000, "unit": "rpm"}
